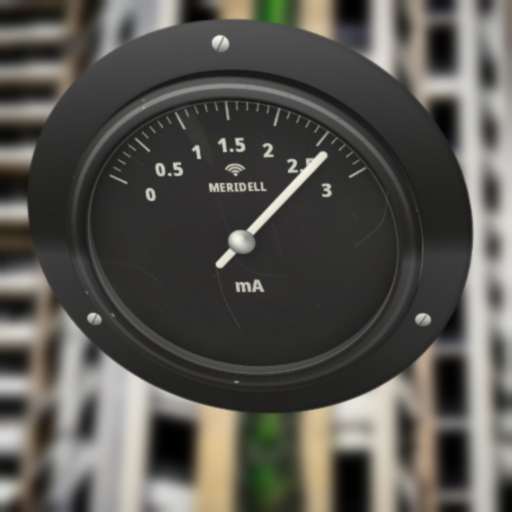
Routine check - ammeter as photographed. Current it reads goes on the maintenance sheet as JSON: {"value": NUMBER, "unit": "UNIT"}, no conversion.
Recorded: {"value": 2.6, "unit": "mA"}
